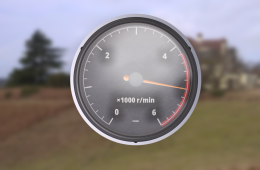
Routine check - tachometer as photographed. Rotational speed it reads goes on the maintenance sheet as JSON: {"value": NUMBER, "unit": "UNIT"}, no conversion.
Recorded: {"value": 5000, "unit": "rpm"}
